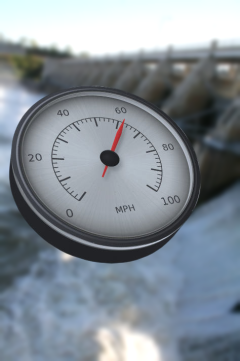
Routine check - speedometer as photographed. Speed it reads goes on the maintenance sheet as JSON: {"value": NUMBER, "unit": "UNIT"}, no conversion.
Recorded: {"value": 62, "unit": "mph"}
